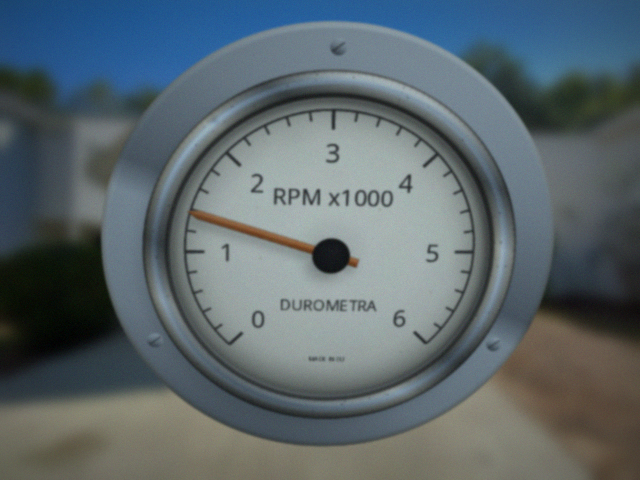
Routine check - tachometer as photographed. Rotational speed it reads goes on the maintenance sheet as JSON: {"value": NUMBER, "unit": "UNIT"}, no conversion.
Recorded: {"value": 1400, "unit": "rpm"}
